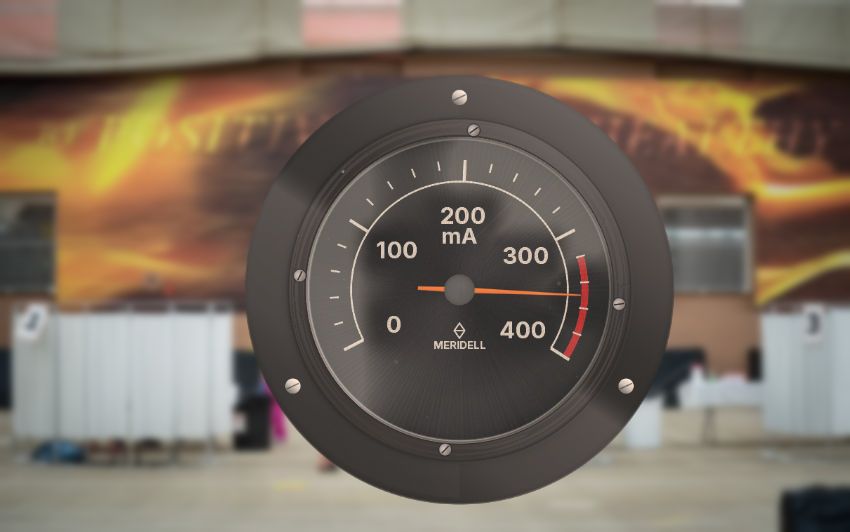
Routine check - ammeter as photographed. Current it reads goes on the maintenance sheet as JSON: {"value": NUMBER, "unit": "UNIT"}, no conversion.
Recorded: {"value": 350, "unit": "mA"}
